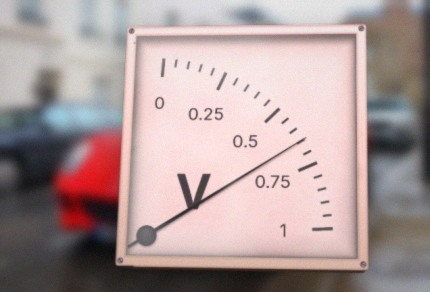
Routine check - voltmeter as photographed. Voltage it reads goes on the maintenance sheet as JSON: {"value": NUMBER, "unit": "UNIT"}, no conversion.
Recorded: {"value": 0.65, "unit": "V"}
